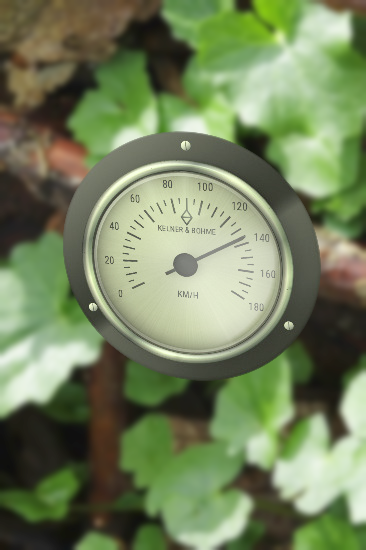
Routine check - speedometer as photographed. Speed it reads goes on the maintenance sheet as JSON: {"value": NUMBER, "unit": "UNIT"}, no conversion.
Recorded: {"value": 135, "unit": "km/h"}
